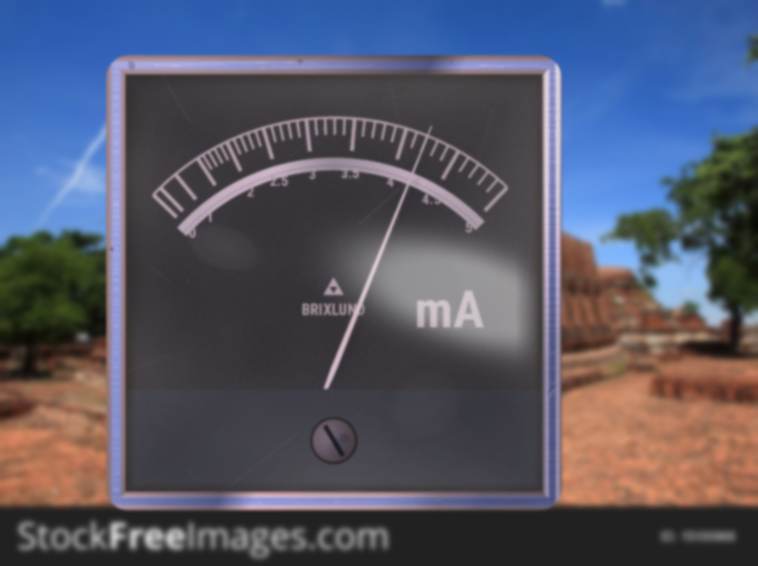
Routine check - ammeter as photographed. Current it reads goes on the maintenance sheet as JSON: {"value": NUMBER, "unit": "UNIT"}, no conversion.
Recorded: {"value": 4.2, "unit": "mA"}
